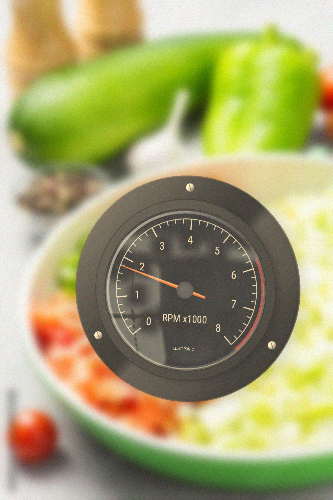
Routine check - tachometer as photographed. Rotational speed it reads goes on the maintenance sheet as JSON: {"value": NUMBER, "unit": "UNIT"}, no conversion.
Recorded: {"value": 1800, "unit": "rpm"}
